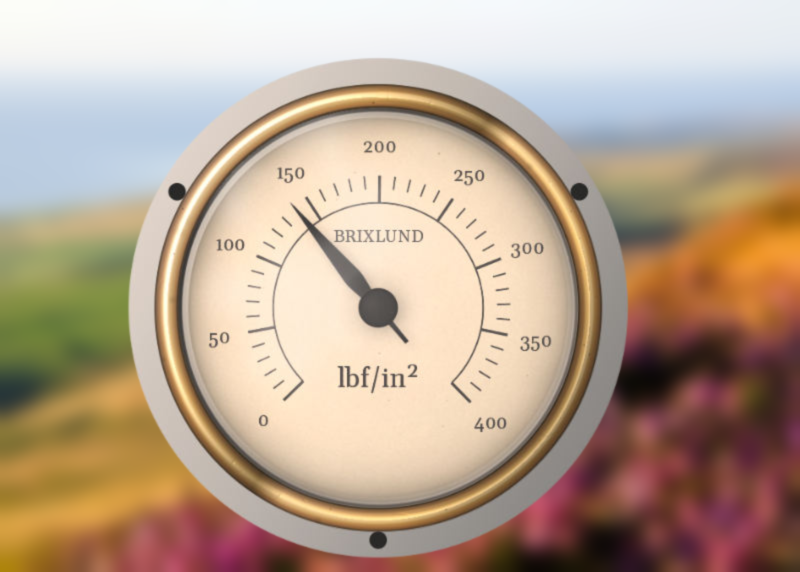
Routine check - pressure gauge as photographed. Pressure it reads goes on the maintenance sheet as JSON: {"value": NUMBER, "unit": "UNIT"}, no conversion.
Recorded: {"value": 140, "unit": "psi"}
